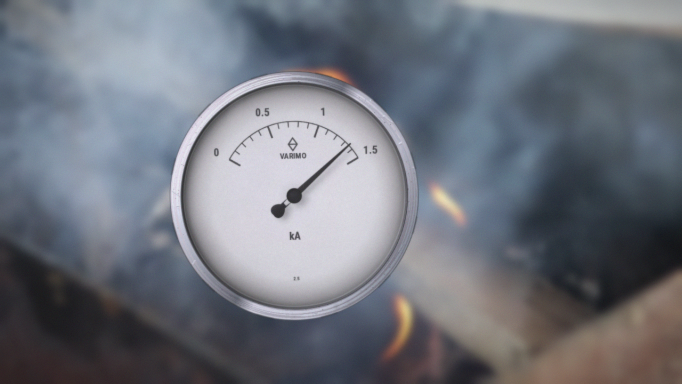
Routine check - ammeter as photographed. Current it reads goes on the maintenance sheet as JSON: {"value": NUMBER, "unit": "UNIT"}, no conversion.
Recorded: {"value": 1.35, "unit": "kA"}
